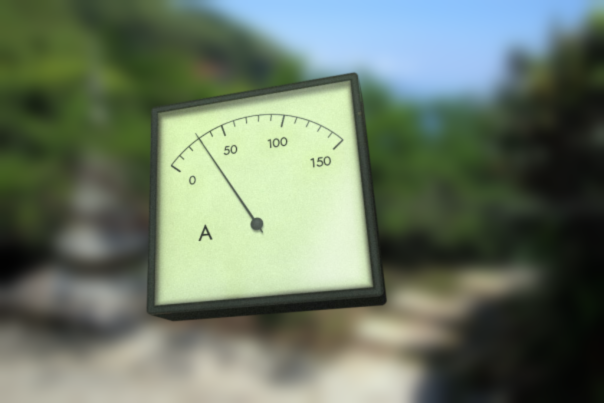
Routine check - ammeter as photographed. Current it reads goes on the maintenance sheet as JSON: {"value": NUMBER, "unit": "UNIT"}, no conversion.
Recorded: {"value": 30, "unit": "A"}
